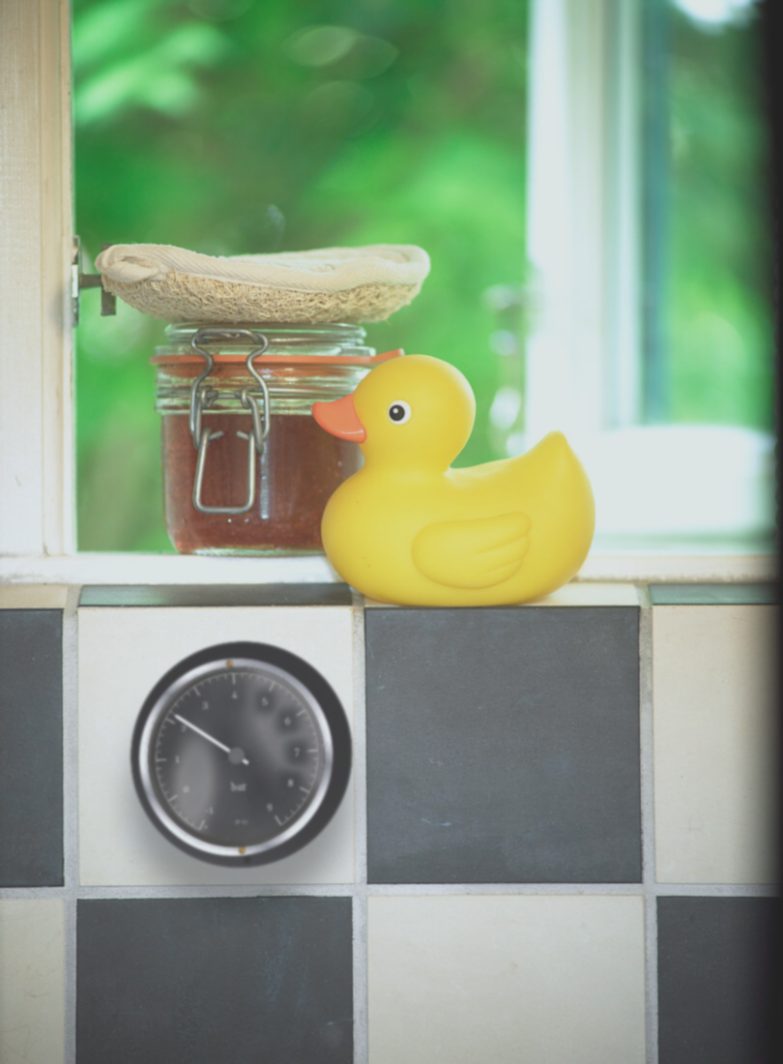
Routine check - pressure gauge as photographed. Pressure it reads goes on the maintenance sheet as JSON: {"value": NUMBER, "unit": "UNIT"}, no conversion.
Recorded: {"value": 2.2, "unit": "bar"}
